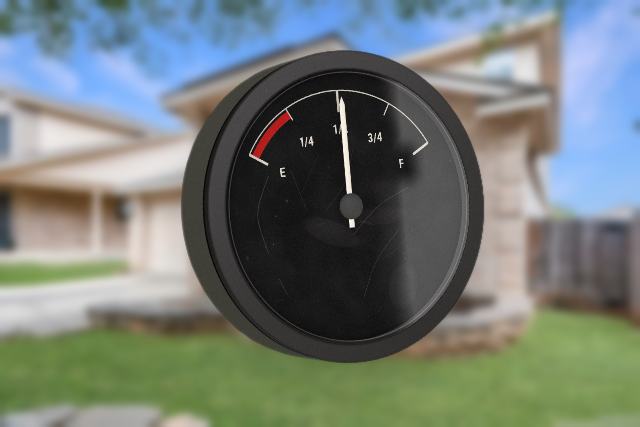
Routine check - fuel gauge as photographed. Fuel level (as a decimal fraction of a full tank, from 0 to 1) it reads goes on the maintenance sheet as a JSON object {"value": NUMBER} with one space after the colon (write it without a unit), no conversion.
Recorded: {"value": 0.5}
